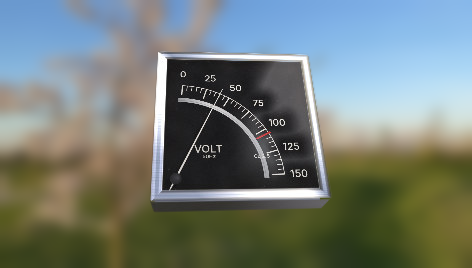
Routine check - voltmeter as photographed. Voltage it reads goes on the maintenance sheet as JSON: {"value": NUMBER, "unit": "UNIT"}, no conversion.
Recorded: {"value": 40, "unit": "V"}
